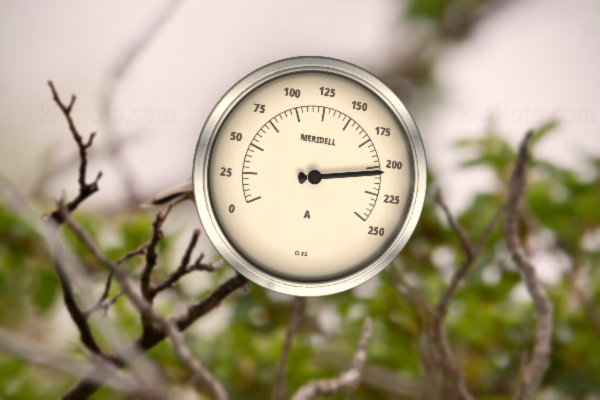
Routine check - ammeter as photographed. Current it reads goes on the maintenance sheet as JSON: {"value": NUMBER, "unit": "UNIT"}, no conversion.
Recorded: {"value": 205, "unit": "A"}
